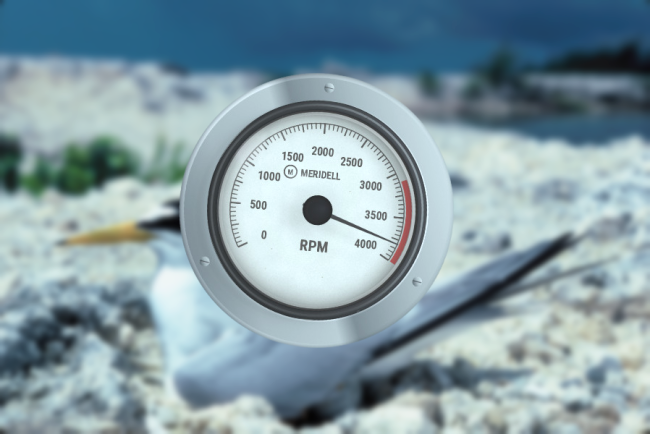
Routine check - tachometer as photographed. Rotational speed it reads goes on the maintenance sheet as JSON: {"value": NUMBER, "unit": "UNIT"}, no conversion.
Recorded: {"value": 3800, "unit": "rpm"}
